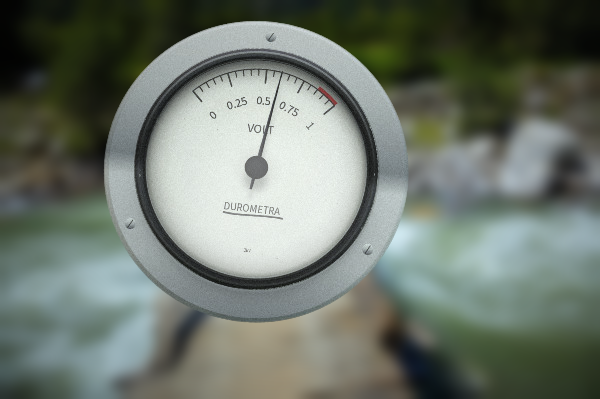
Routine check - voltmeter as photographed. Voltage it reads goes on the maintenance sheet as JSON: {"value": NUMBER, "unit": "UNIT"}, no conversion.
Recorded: {"value": 0.6, "unit": "V"}
